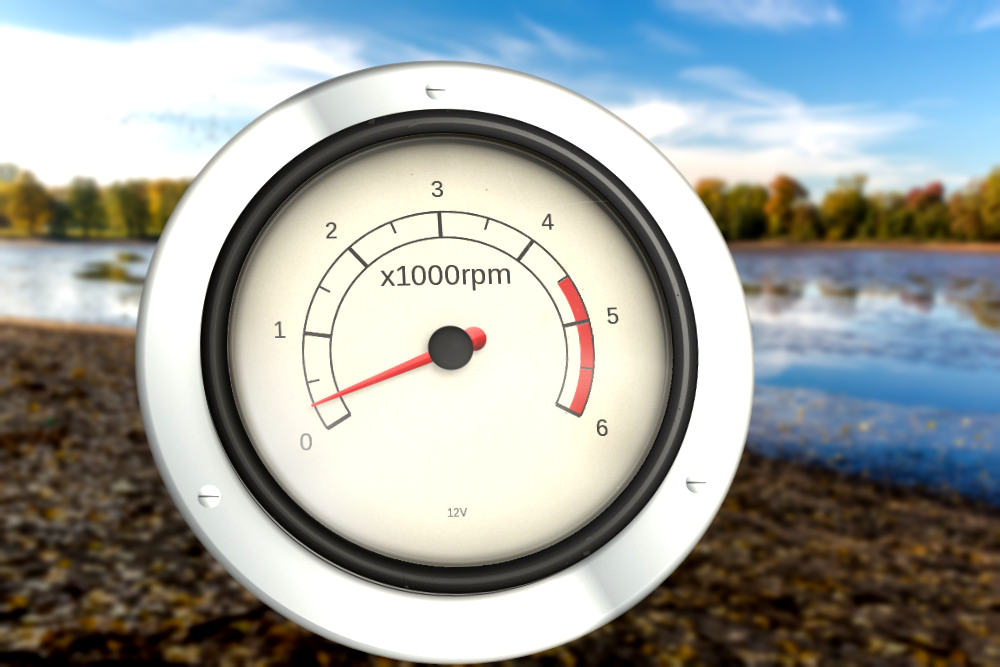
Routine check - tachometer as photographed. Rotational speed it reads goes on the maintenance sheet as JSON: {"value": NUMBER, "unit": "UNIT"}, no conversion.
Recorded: {"value": 250, "unit": "rpm"}
